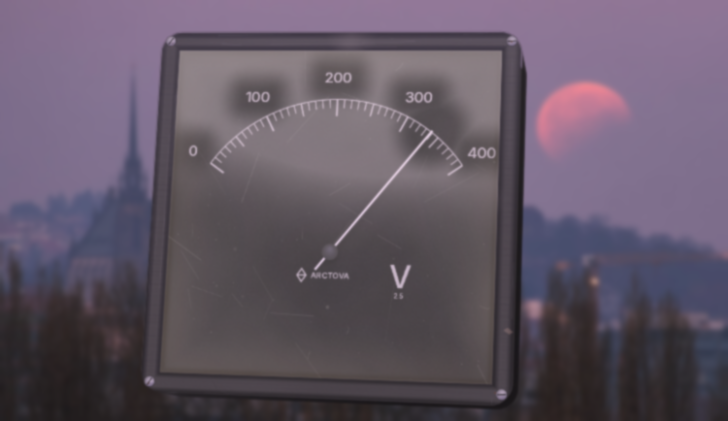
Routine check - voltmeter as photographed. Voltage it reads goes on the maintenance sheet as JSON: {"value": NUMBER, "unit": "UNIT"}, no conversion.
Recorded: {"value": 340, "unit": "V"}
